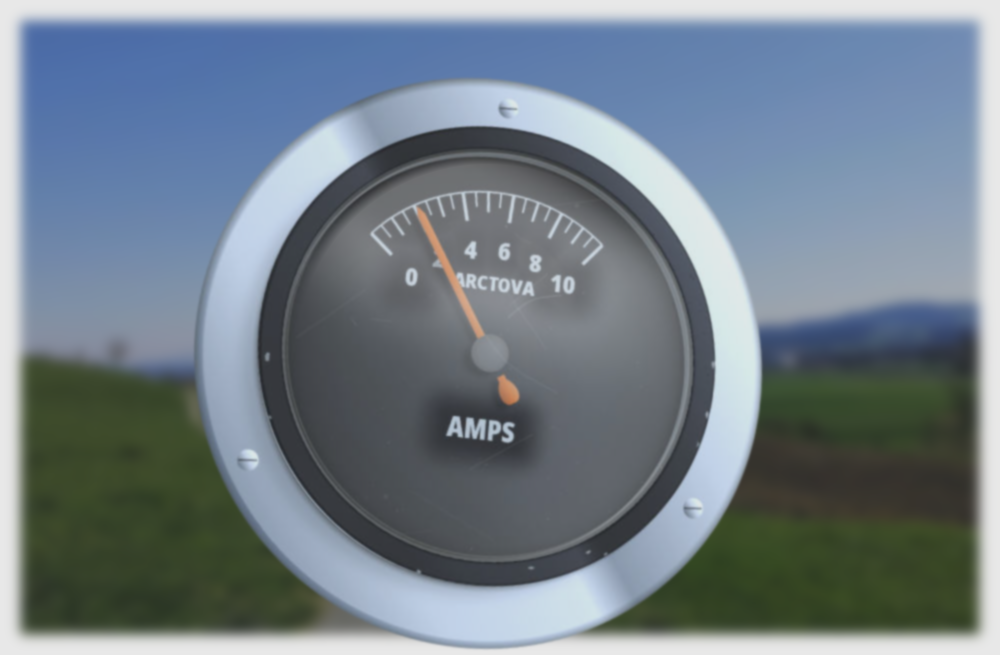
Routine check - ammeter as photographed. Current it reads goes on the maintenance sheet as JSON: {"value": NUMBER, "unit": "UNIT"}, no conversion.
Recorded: {"value": 2, "unit": "A"}
